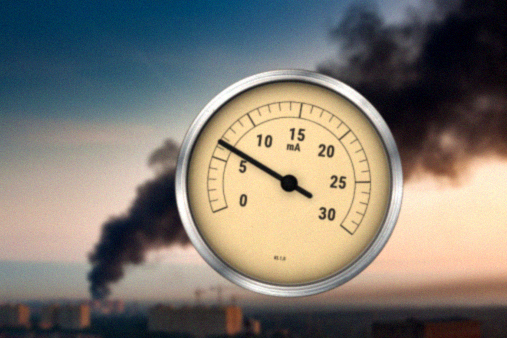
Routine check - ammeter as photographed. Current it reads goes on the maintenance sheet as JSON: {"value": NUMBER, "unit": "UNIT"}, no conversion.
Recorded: {"value": 6.5, "unit": "mA"}
